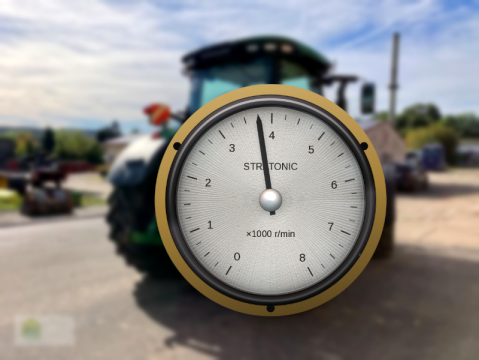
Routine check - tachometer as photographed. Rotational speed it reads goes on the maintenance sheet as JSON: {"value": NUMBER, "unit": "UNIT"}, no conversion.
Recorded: {"value": 3750, "unit": "rpm"}
